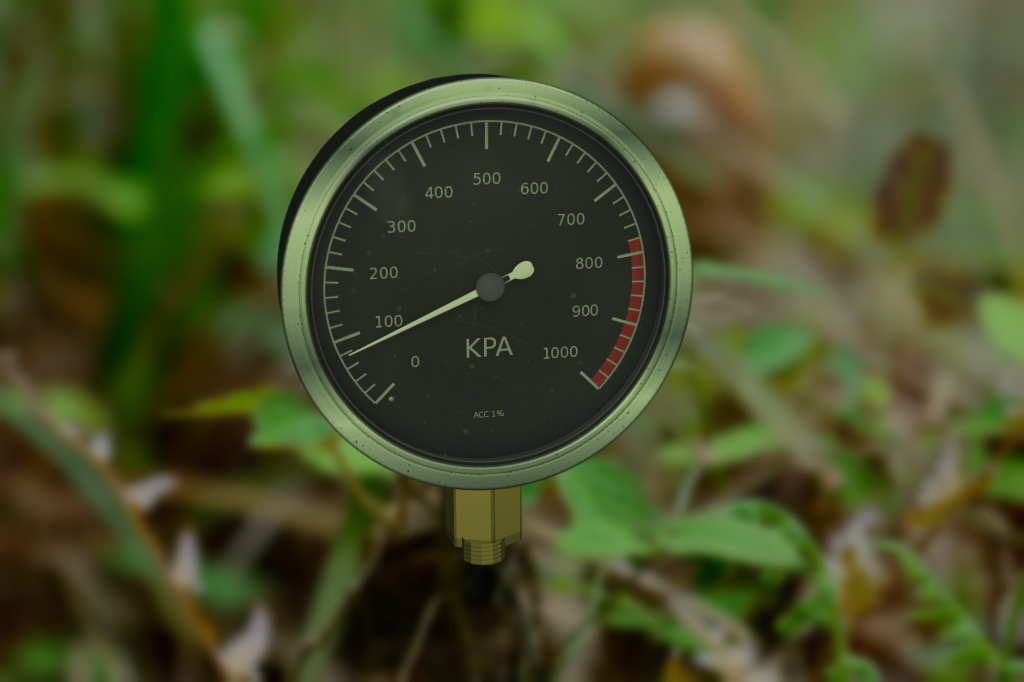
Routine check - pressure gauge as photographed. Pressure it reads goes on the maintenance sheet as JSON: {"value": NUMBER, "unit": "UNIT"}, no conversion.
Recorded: {"value": 80, "unit": "kPa"}
